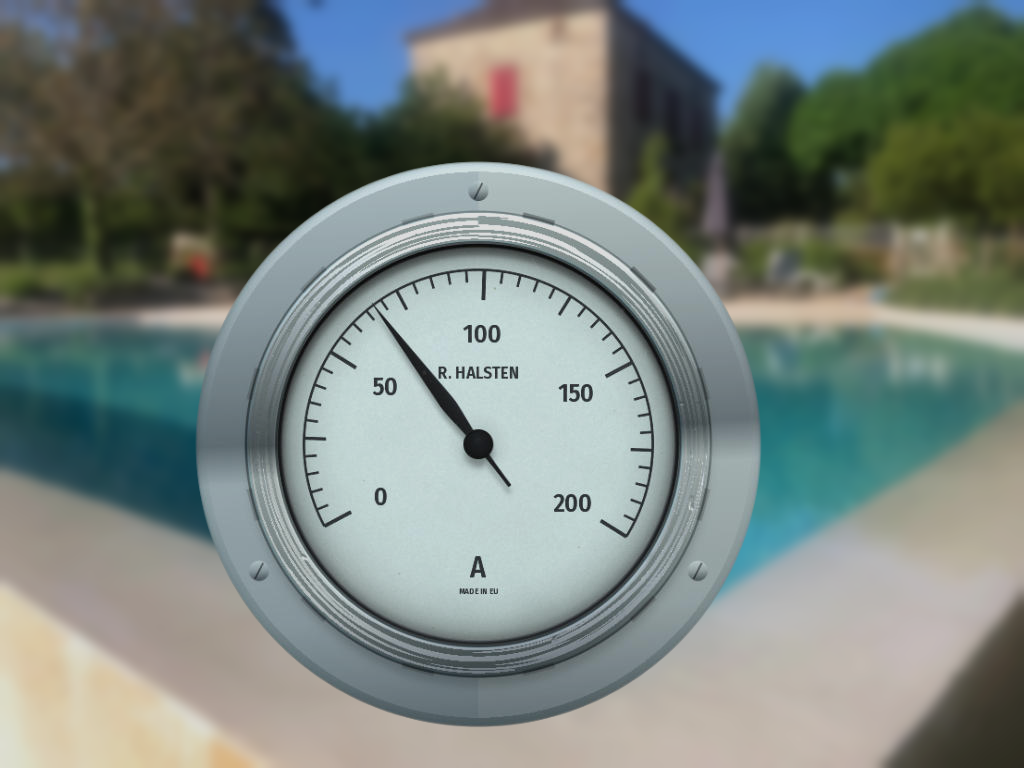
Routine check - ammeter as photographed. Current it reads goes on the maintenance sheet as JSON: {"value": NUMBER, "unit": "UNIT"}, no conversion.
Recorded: {"value": 67.5, "unit": "A"}
